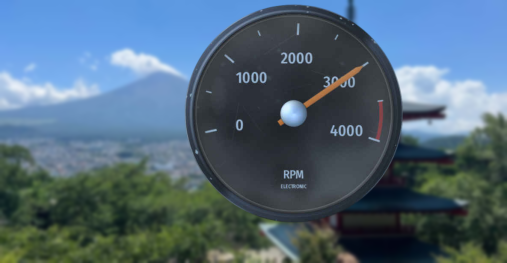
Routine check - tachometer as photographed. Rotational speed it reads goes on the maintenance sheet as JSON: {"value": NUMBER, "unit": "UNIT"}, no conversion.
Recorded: {"value": 3000, "unit": "rpm"}
